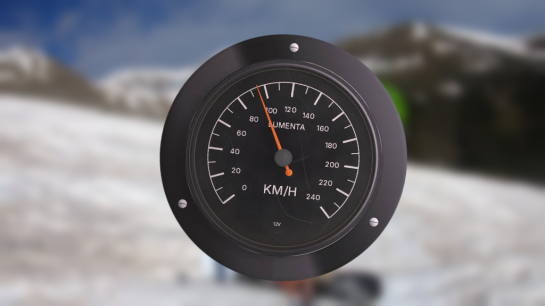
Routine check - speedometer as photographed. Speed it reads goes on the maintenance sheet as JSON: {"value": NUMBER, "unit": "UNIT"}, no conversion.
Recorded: {"value": 95, "unit": "km/h"}
